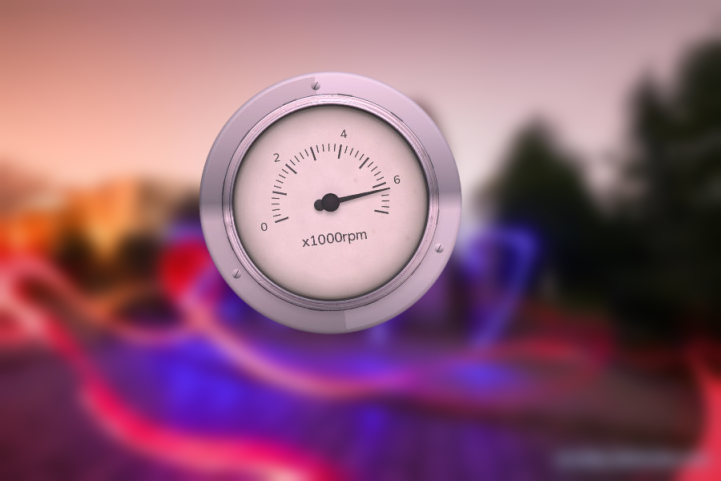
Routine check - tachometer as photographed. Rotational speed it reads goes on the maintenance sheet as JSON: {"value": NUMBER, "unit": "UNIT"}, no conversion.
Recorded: {"value": 6200, "unit": "rpm"}
